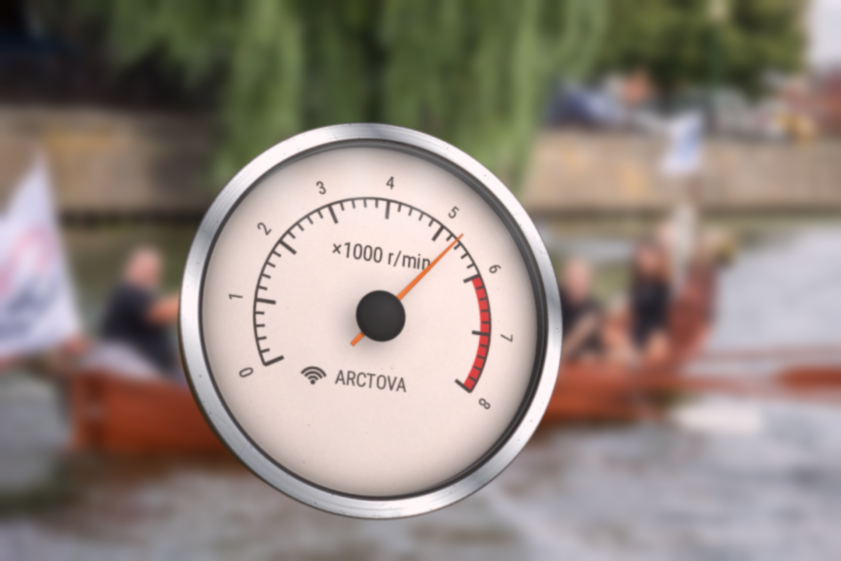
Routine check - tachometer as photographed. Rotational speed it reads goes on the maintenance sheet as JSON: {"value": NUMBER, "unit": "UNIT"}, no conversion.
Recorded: {"value": 5300, "unit": "rpm"}
